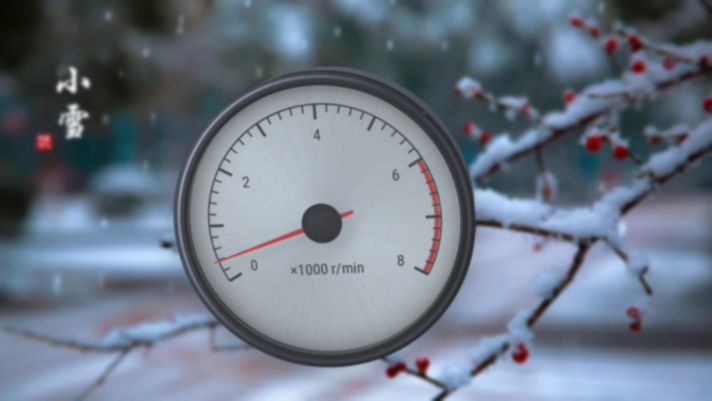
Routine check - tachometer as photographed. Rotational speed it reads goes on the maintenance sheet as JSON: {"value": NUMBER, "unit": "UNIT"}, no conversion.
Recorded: {"value": 400, "unit": "rpm"}
